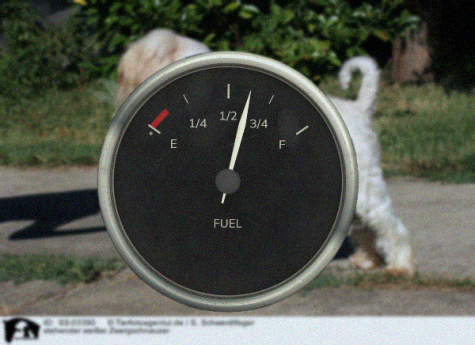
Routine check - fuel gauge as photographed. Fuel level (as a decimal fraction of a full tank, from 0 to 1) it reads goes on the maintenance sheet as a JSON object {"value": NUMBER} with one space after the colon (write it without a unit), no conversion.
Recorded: {"value": 0.625}
